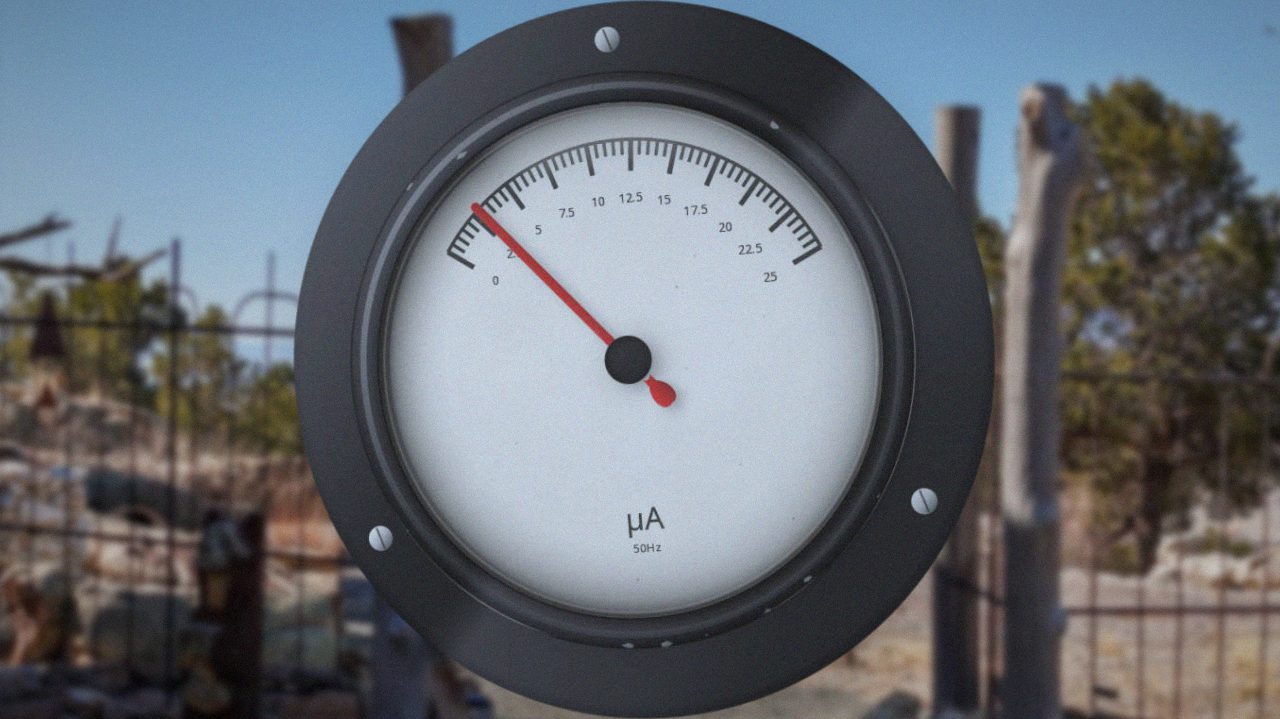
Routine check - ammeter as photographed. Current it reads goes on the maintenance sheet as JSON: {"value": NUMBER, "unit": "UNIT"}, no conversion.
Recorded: {"value": 3, "unit": "µA"}
